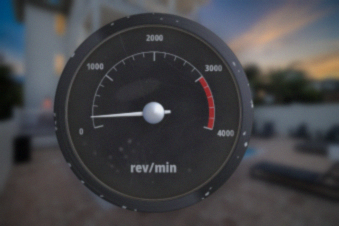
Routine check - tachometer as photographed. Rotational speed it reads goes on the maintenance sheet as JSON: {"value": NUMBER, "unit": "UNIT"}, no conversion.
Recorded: {"value": 200, "unit": "rpm"}
